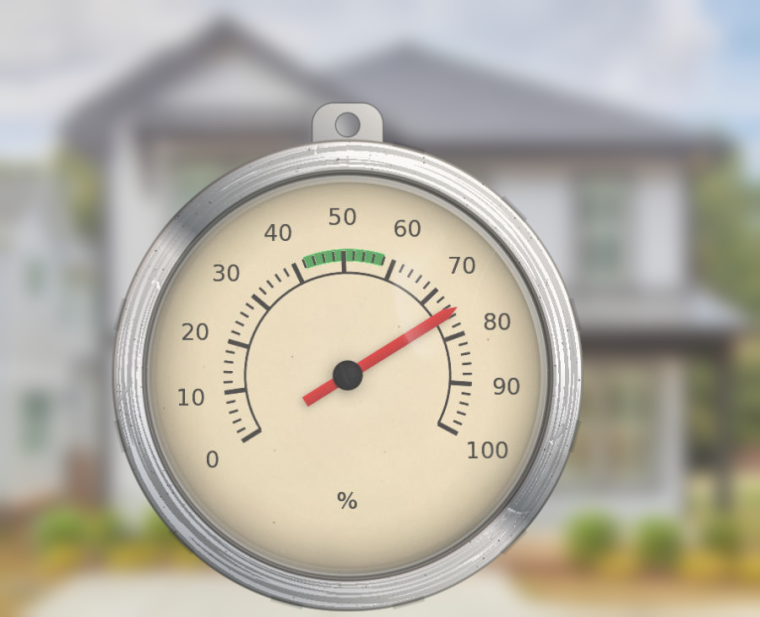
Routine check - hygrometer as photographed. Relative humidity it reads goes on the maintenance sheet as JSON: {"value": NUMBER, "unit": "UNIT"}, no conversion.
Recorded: {"value": 75, "unit": "%"}
